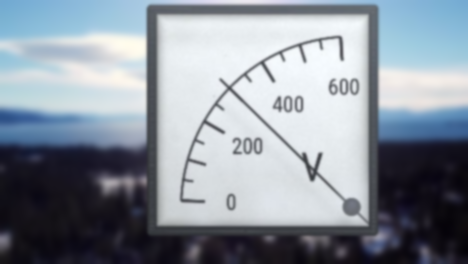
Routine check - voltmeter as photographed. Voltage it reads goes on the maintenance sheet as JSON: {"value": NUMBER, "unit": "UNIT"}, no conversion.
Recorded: {"value": 300, "unit": "V"}
